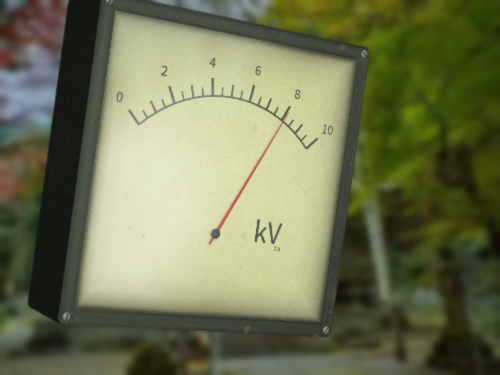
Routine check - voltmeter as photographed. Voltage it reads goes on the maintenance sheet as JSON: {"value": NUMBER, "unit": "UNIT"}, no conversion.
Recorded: {"value": 8, "unit": "kV"}
